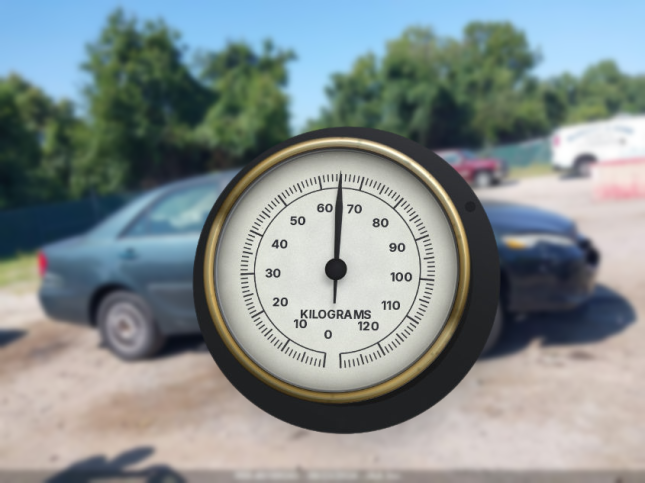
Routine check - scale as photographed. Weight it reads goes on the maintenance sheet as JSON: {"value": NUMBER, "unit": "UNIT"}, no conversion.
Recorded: {"value": 65, "unit": "kg"}
